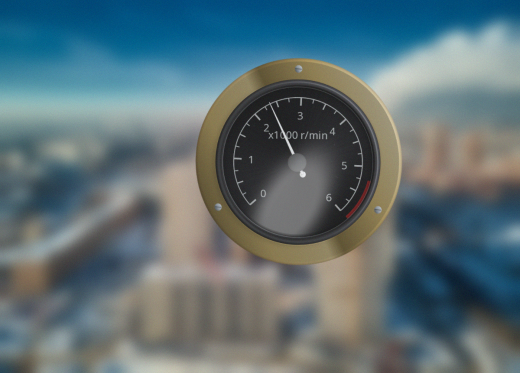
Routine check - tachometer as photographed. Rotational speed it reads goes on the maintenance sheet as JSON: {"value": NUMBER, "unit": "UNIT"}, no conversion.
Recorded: {"value": 2375, "unit": "rpm"}
